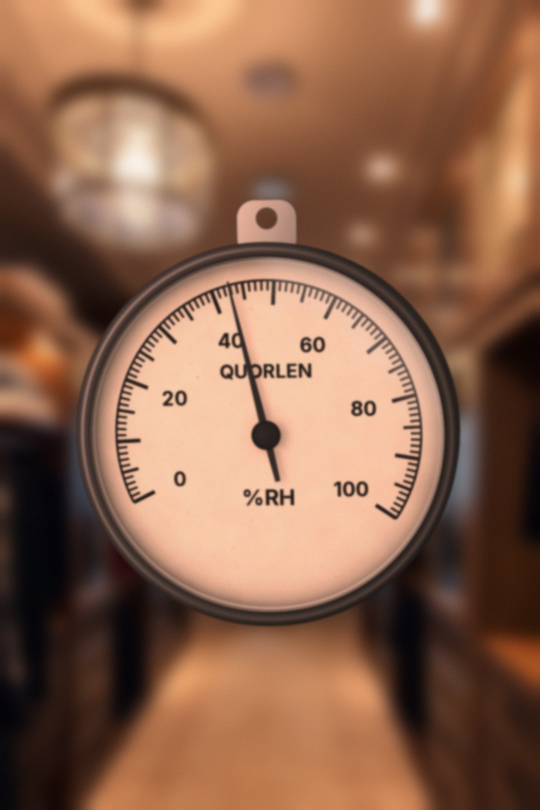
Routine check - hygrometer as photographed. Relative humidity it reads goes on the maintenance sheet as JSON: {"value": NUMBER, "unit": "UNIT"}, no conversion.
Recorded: {"value": 43, "unit": "%"}
